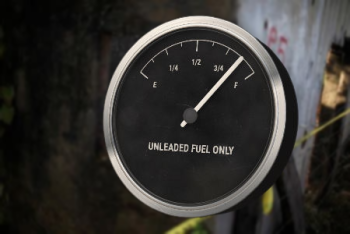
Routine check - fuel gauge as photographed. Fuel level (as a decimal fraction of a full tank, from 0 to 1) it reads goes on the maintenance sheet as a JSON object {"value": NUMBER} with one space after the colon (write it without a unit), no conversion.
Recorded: {"value": 0.875}
